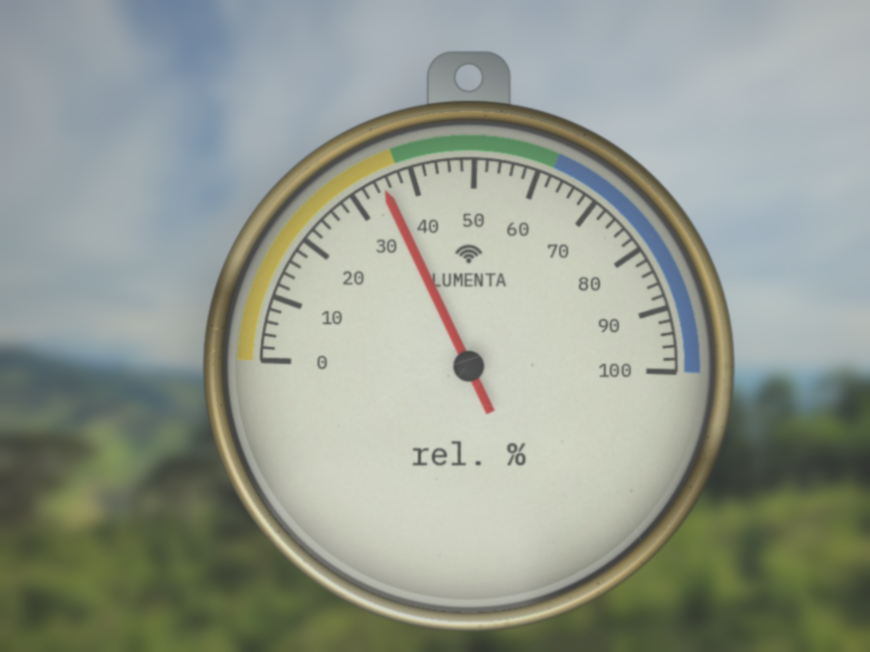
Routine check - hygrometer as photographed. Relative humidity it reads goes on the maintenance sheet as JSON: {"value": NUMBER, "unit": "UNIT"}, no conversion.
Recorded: {"value": 35, "unit": "%"}
